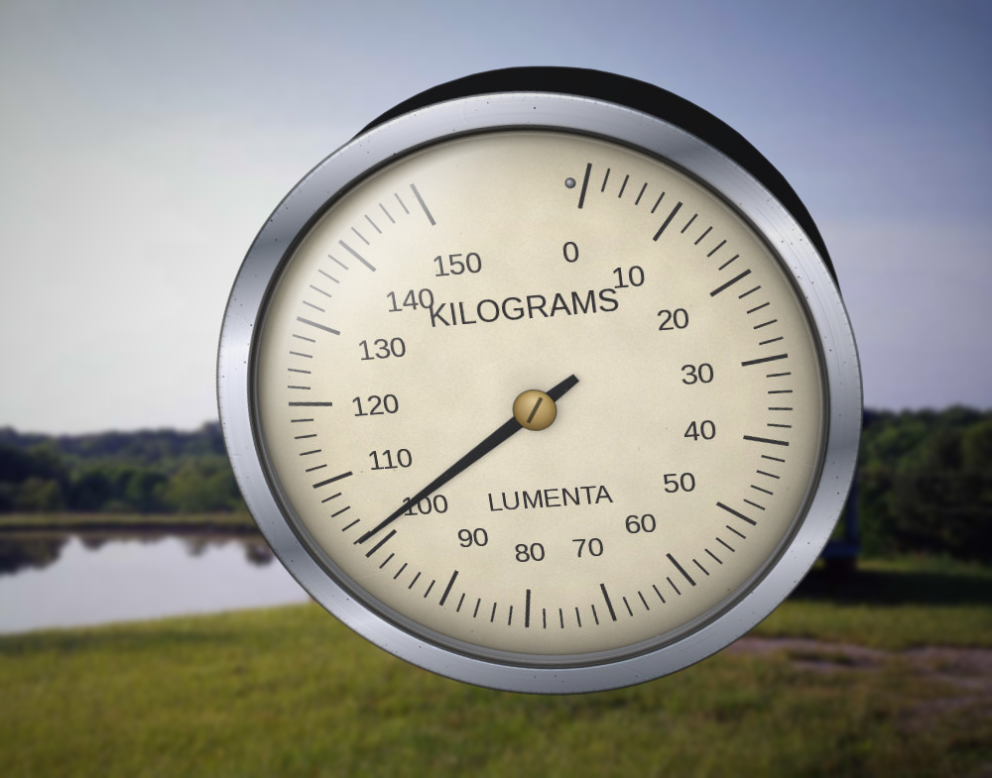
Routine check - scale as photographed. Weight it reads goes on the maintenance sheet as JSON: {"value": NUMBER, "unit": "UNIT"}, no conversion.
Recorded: {"value": 102, "unit": "kg"}
